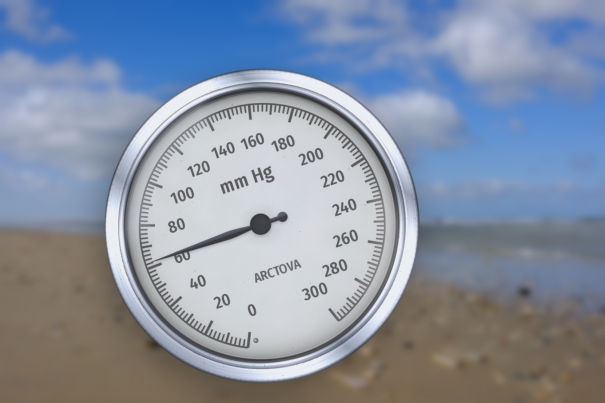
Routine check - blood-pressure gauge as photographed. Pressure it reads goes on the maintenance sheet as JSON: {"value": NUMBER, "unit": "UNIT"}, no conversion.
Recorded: {"value": 62, "unit": "mmHg"}
